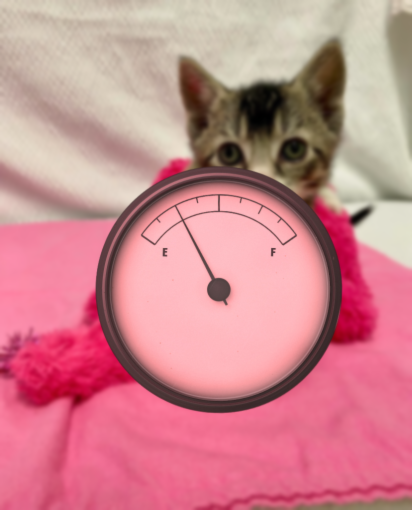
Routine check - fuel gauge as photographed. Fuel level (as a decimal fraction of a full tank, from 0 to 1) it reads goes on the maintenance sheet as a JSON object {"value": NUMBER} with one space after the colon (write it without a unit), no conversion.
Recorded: {"value": 0.25}
